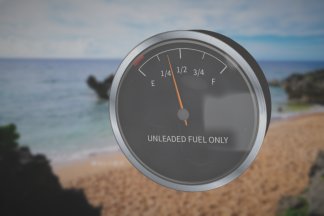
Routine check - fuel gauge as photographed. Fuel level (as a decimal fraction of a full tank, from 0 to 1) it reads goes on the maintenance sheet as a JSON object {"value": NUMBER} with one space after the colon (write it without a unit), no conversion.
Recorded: {"value": 0.375}
